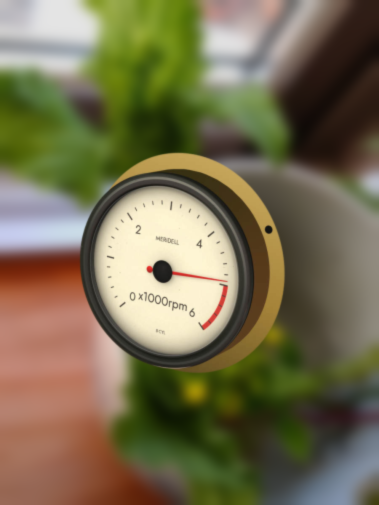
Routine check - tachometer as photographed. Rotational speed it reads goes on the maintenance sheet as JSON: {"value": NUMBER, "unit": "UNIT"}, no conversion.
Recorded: {"value": 4900, "unit": "rpm"}
